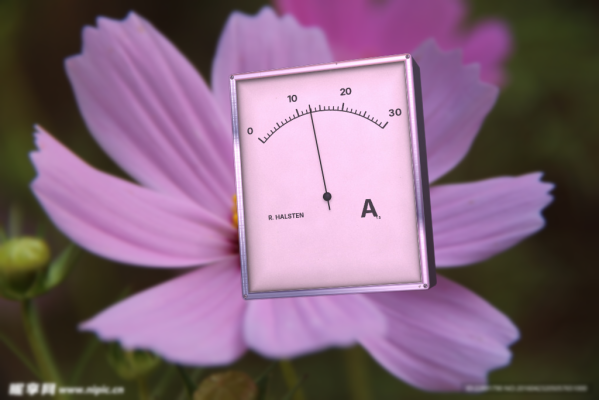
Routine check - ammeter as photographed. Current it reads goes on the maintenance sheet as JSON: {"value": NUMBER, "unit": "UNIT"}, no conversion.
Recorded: {"value": 13, "unit": "A"}
